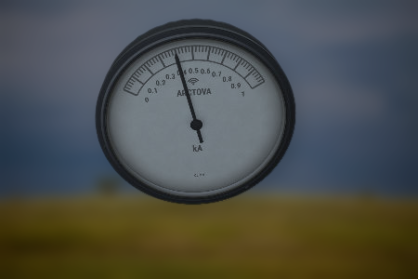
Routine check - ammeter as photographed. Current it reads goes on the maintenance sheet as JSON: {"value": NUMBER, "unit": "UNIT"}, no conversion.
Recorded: {"value": 0.4, "unit": "kA"}
